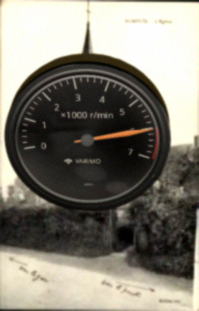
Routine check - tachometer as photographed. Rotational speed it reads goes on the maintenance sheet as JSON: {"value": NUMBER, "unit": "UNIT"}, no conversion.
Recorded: {"value": 6000, "unit": "rpm"}
